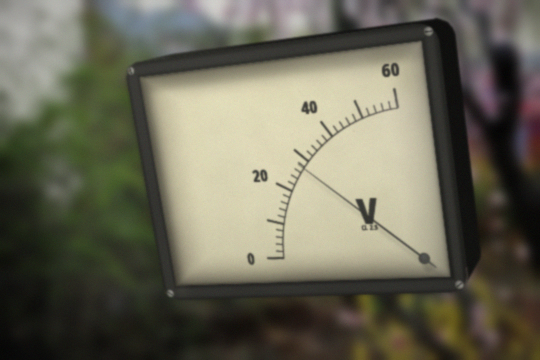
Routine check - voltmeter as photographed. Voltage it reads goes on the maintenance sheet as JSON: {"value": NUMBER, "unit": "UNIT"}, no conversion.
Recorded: {"value": 28, "unit": "V"}
